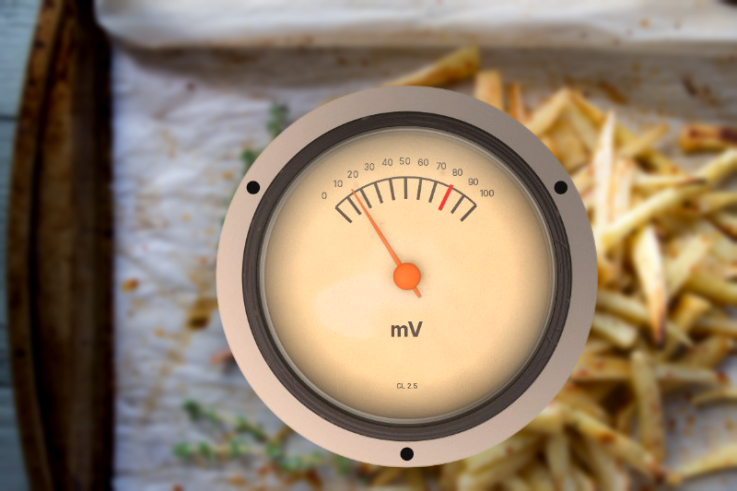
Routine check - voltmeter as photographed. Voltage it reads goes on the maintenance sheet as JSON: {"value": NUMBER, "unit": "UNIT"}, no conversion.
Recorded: {"value": 15, "unit": "mV"}
